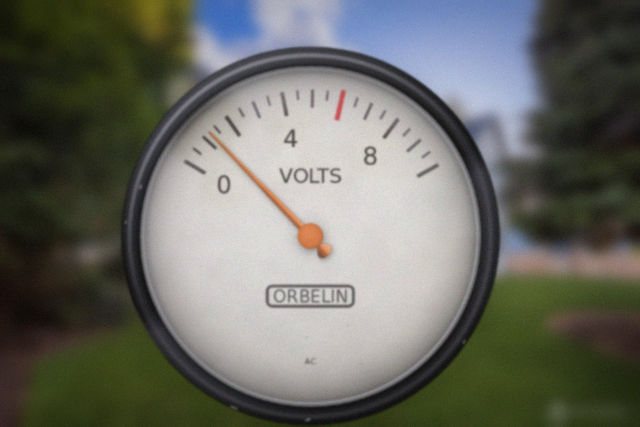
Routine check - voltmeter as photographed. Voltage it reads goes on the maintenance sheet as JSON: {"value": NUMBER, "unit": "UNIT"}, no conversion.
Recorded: {"value": 1.25, "unit": "V"}
